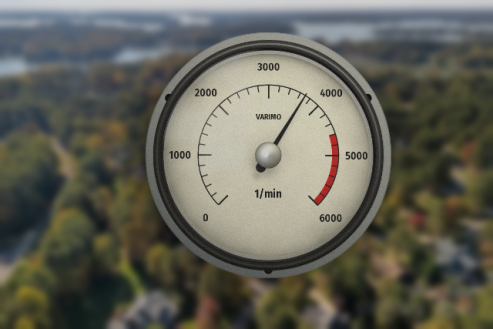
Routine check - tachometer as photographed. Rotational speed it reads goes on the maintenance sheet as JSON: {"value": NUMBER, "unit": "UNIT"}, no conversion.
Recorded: {"value": 3700, "unit": "rpm"}
